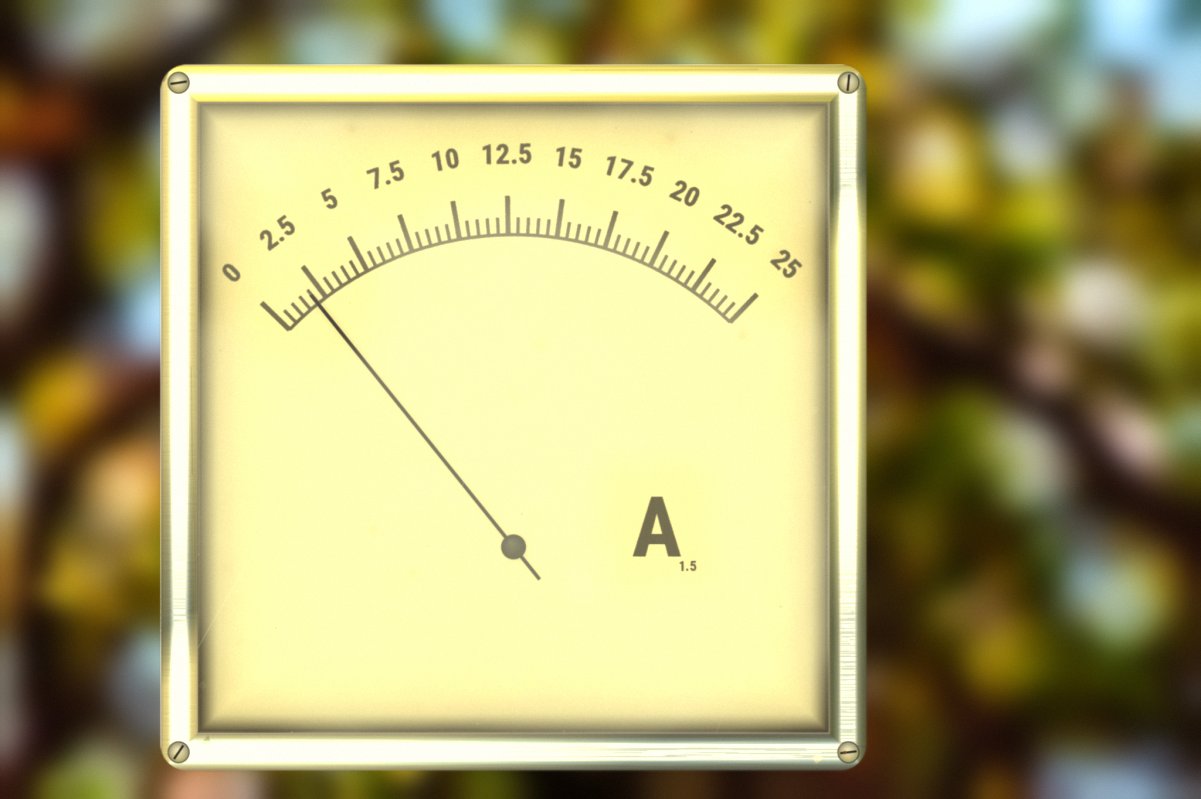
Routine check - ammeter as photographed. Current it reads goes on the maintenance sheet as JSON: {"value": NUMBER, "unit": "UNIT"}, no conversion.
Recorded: {"value": 2, "unit": "A"}
